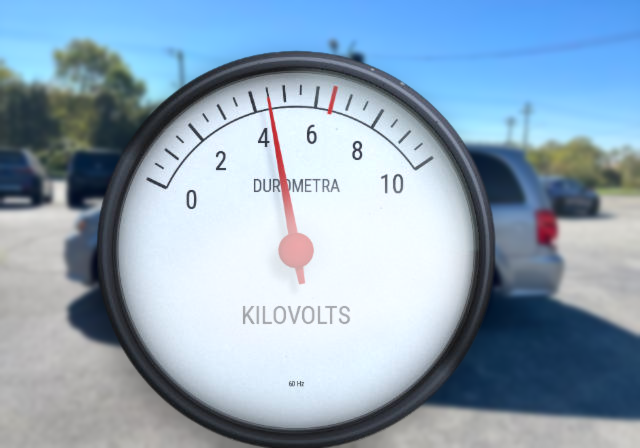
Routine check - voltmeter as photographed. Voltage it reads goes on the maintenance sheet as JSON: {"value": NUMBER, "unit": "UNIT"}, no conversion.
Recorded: {"value": 4.5, "unit": "kV"}
